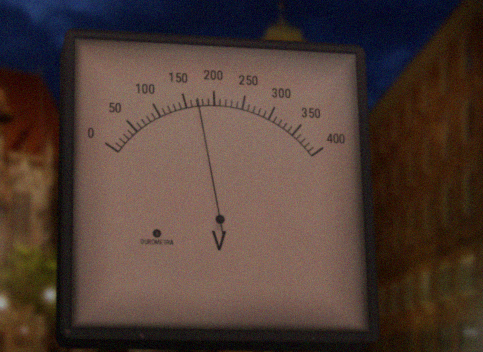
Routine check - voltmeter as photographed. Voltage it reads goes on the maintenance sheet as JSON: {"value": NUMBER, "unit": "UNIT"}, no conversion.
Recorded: {"value": 170, "unit": "V"}
